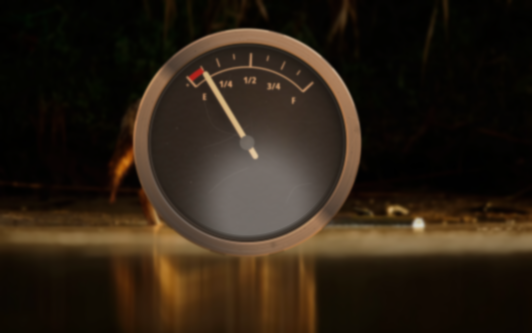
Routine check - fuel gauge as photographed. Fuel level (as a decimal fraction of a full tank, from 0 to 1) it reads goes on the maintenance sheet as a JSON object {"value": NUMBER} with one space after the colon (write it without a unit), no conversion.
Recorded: {"value": 0.125}
